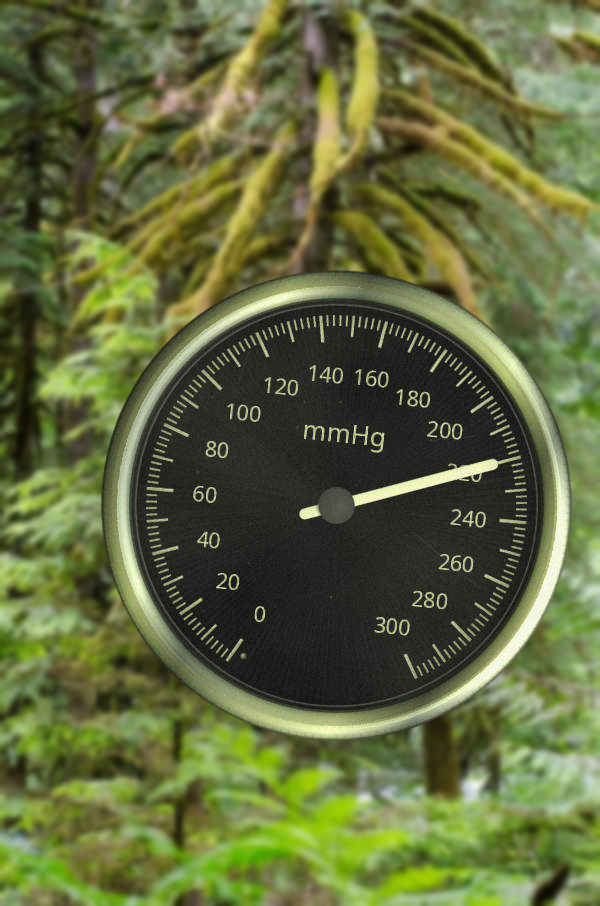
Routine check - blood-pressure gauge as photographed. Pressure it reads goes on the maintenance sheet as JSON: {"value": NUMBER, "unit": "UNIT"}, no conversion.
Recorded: {"value": 220, "unit": "mmHg"}
